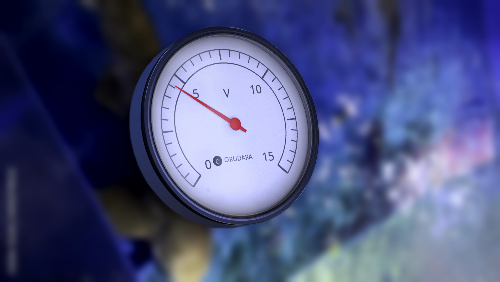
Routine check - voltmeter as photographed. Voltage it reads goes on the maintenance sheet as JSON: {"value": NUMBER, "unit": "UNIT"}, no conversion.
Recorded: {"value": 4.5, "unit": "V"}
